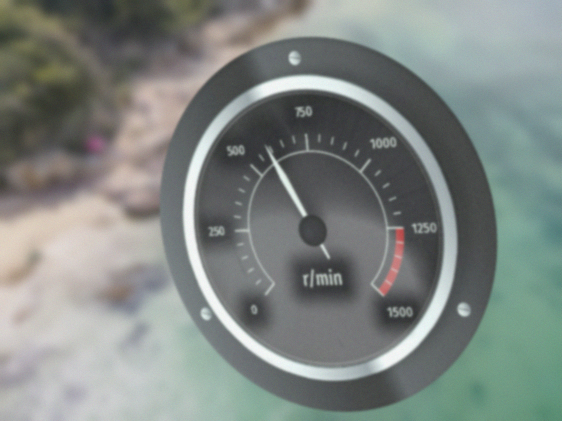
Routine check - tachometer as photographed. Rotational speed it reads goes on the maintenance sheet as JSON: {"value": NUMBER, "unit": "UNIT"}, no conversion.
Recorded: {"value": 600, "unit": "rpm"}
